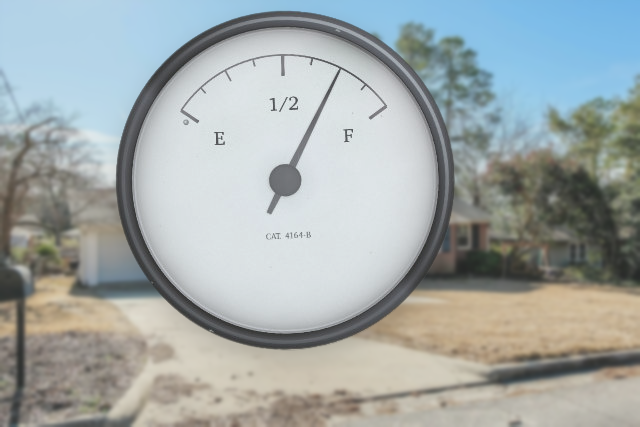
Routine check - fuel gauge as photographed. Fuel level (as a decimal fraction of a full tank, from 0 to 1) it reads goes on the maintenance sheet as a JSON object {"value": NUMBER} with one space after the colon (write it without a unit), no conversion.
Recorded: {"value": 0.75}
